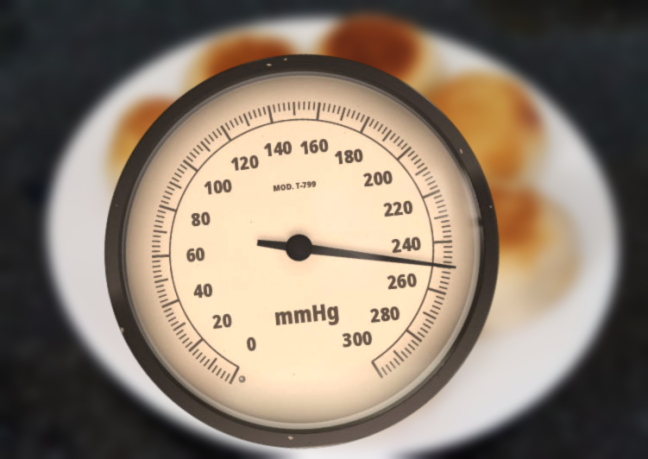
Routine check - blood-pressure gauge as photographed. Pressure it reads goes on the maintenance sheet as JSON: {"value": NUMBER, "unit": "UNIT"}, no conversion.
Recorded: {"value": 250, "unit": "mmHg"}
